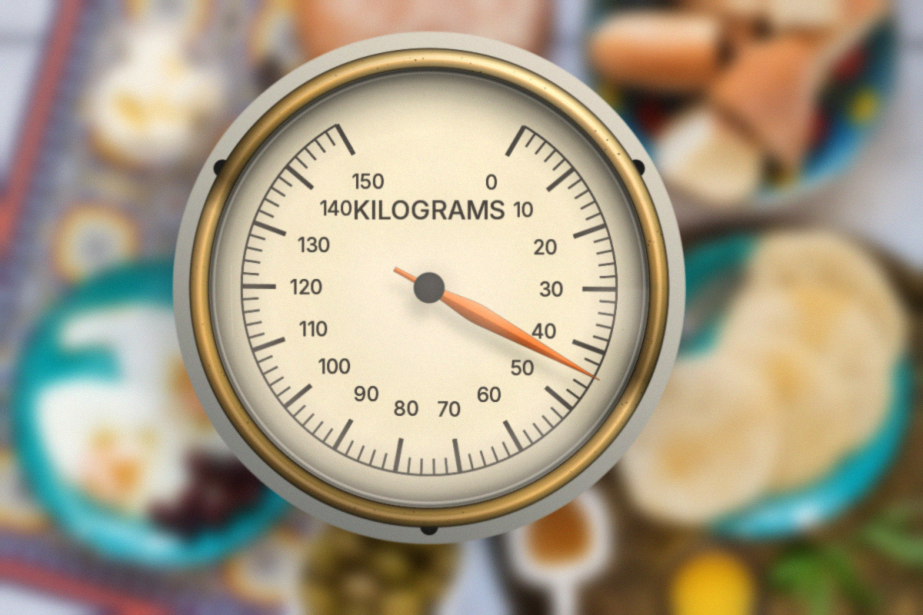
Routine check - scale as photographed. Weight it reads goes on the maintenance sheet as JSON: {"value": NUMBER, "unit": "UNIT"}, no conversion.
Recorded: {"value": 44, "unit": "kg"}
